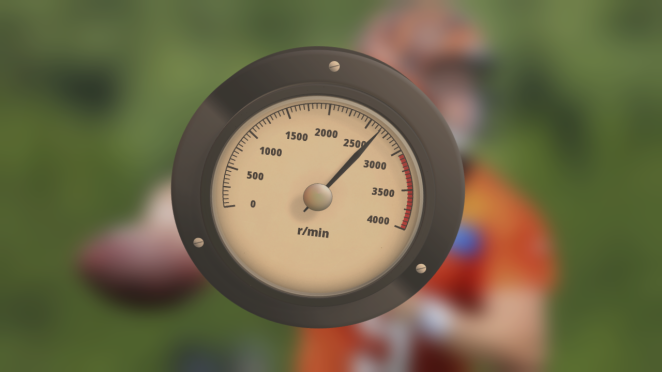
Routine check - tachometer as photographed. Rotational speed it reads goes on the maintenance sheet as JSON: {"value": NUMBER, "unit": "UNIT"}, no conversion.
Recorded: {"value": 2650, "unit": "rpm"}
